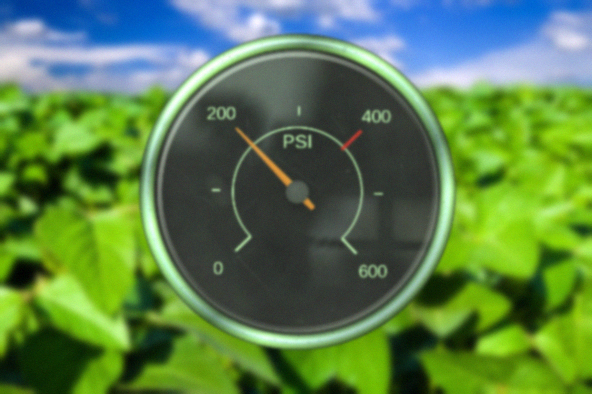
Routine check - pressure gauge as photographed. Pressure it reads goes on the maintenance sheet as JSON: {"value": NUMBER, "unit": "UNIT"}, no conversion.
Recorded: {"value": 200, "unit": "psi"}
